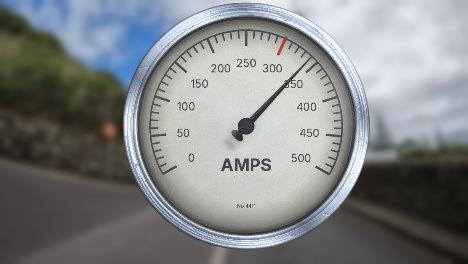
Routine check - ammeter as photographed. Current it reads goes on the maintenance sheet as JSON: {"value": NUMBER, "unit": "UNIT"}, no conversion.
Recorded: {"value": 340, "unit": "A"}
